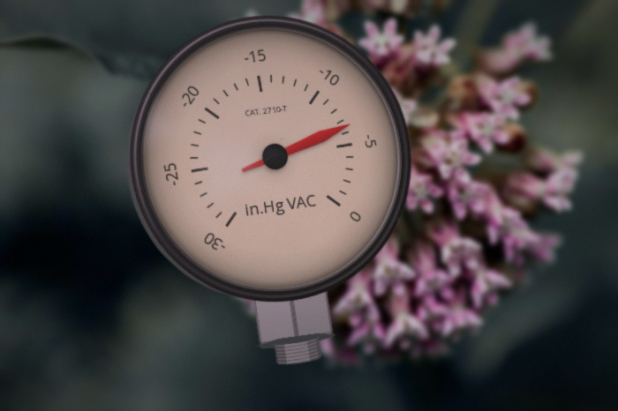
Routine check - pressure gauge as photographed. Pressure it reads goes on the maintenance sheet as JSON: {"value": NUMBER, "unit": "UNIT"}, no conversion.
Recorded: {"value": -6.5, "unit": "inHg"}
